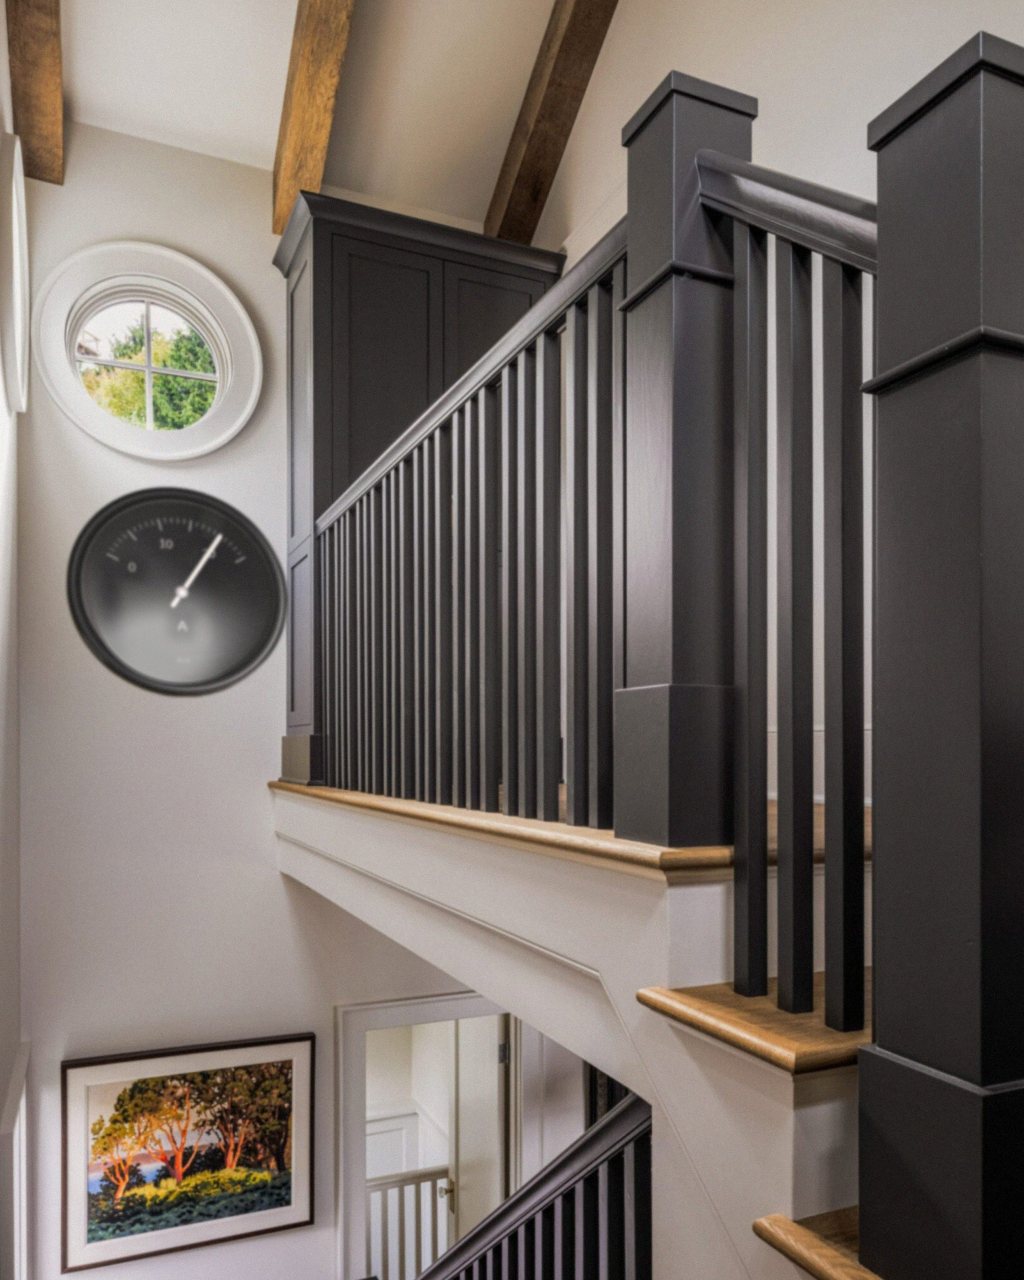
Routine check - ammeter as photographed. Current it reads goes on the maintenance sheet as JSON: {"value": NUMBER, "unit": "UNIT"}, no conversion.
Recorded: {"value": 20, "unit": "A"}
